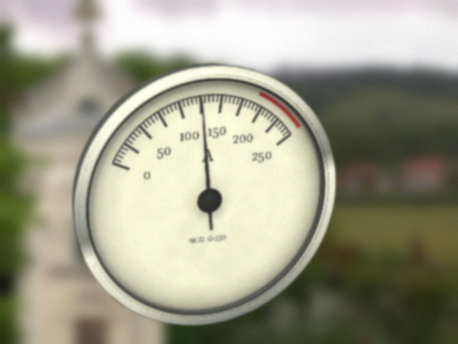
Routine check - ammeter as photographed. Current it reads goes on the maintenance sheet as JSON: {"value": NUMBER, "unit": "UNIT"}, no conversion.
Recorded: {"value": 125, "unit": "A"}
